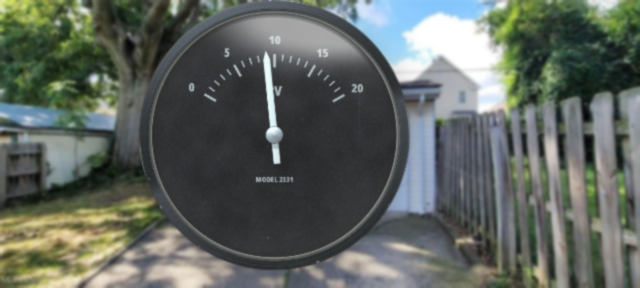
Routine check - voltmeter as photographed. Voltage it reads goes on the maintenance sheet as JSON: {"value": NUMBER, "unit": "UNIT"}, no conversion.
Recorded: {"value": 9, "unit": "kV"}
